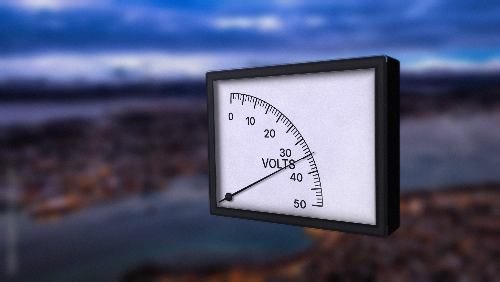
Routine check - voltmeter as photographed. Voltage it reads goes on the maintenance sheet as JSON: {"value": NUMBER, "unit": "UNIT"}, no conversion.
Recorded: {"value": 35, "unit": "V"}
